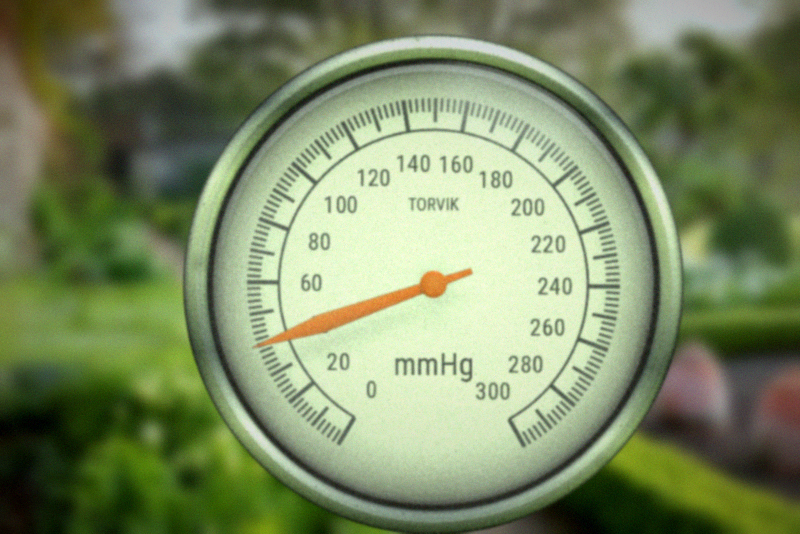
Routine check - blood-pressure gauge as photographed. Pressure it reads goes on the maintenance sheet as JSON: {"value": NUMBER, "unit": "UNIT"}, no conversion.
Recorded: {"value": 40, "unit": "mmHg"}
